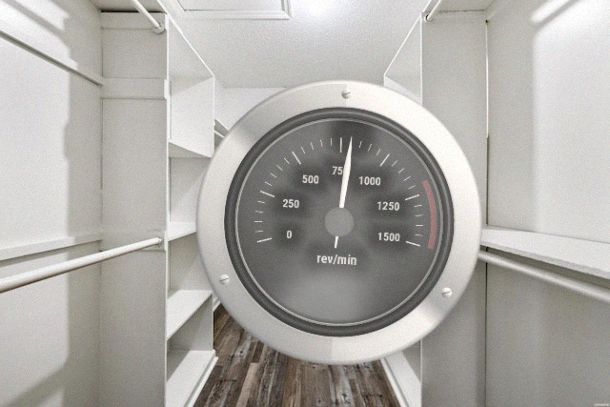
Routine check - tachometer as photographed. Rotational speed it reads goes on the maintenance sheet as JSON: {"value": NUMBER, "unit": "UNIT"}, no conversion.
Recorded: {"value": 800, "unit": "rpm"}
